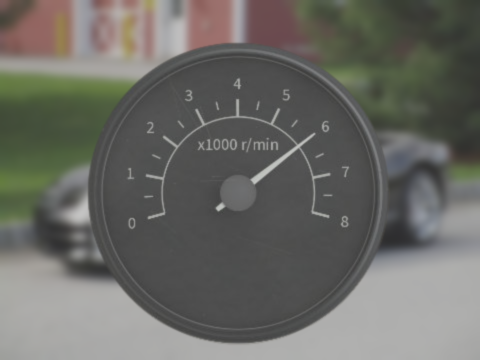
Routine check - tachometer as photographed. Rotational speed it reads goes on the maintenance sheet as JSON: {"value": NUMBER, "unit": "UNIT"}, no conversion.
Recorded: {"value": 6000, "unit": "rpm"}
